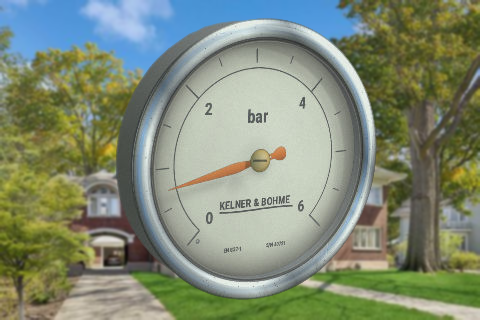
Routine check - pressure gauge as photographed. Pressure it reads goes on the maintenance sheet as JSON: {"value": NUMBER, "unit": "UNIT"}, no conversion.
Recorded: {"value": 0.75, "unit": "bar"}
